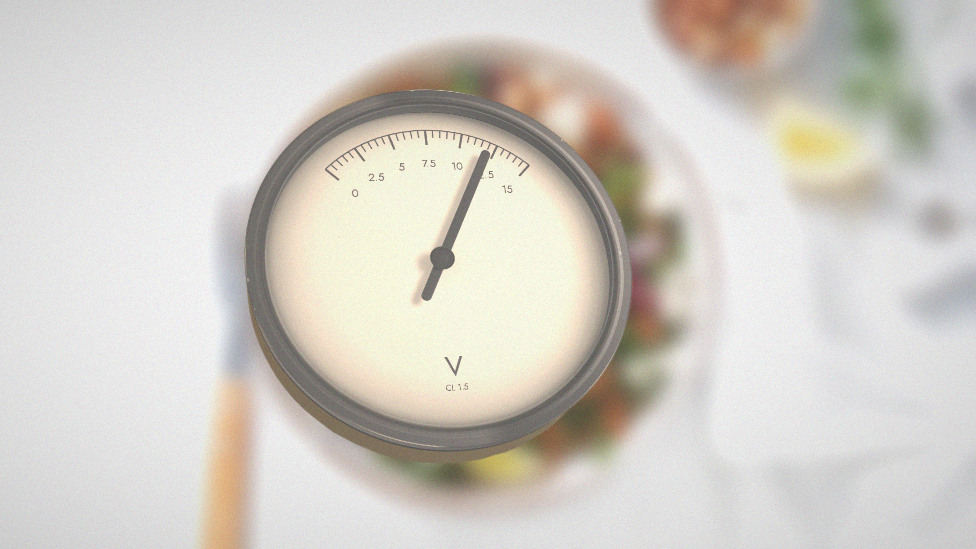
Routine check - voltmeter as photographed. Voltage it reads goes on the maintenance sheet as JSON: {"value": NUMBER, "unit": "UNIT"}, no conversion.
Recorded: {"value": 12, "unit": "V"}
